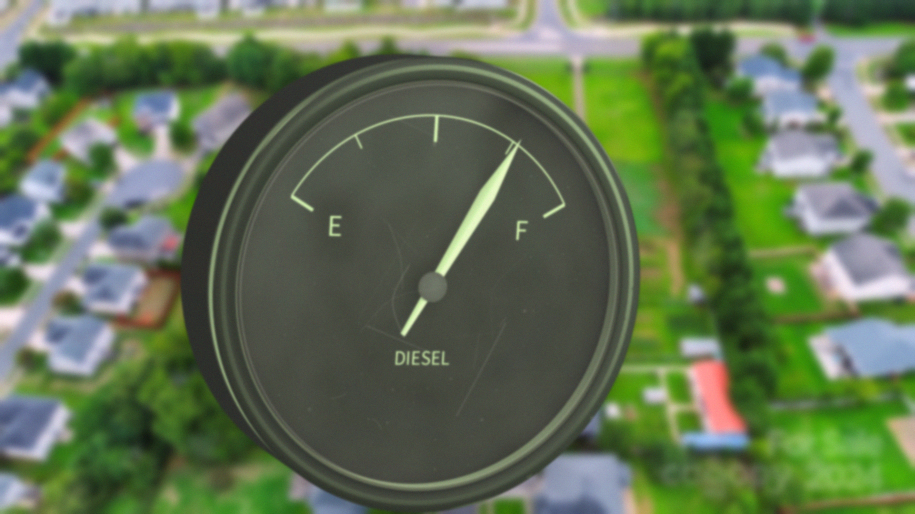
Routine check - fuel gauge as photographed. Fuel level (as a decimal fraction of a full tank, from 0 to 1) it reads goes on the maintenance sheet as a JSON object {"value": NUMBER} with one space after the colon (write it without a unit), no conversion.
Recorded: {"value": 0.75}
